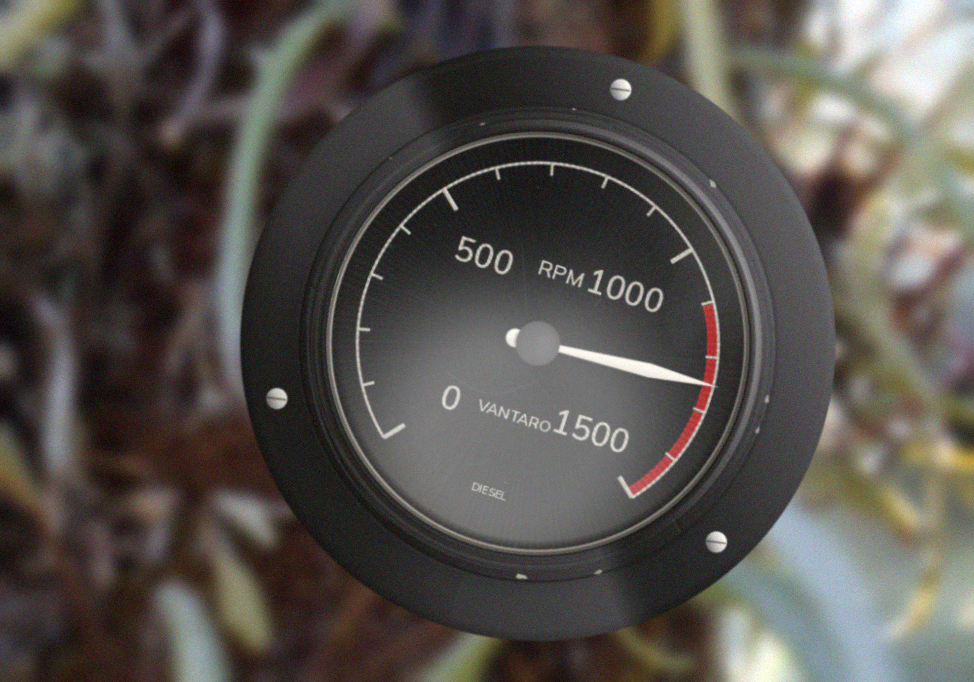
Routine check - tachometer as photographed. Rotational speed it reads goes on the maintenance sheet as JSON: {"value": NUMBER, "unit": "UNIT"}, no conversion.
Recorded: {"value": 1250, "unit": "rpm"}
